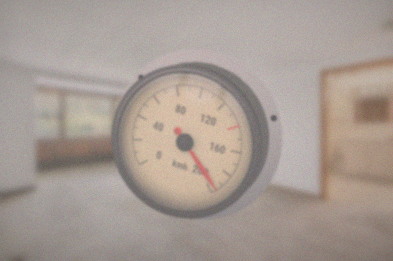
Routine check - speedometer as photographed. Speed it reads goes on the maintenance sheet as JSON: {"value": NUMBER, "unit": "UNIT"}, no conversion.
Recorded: {"value": 195, "unit": "km/h"}
